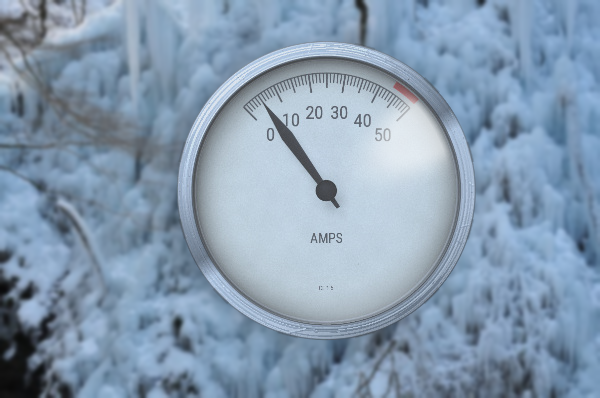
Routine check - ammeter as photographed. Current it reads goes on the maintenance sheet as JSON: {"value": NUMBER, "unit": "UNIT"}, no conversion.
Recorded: {"value": 5, "unit": "A"}
